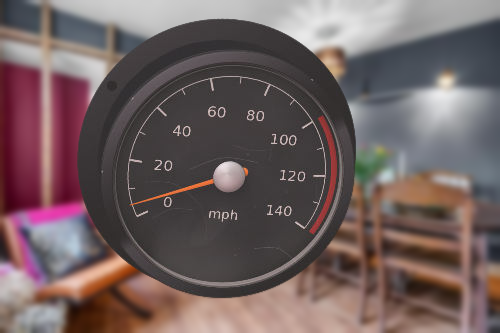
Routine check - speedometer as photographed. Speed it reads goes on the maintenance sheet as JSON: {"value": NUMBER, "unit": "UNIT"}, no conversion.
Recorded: {"value": 5, "unit": "mph"}
